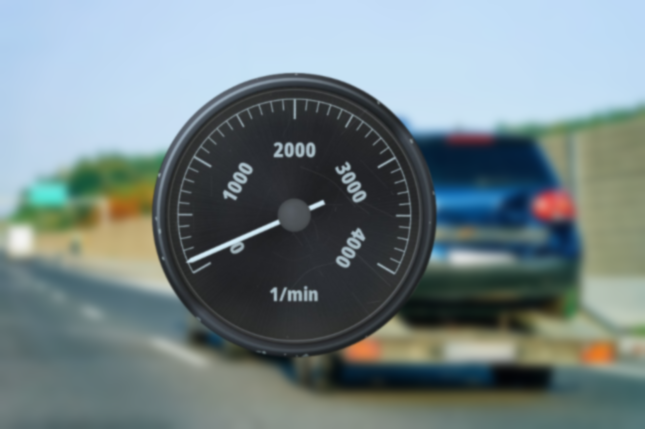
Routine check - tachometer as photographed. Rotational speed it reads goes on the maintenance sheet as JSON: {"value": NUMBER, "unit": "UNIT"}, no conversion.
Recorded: {"value": 100, "unit": "rpm"}
